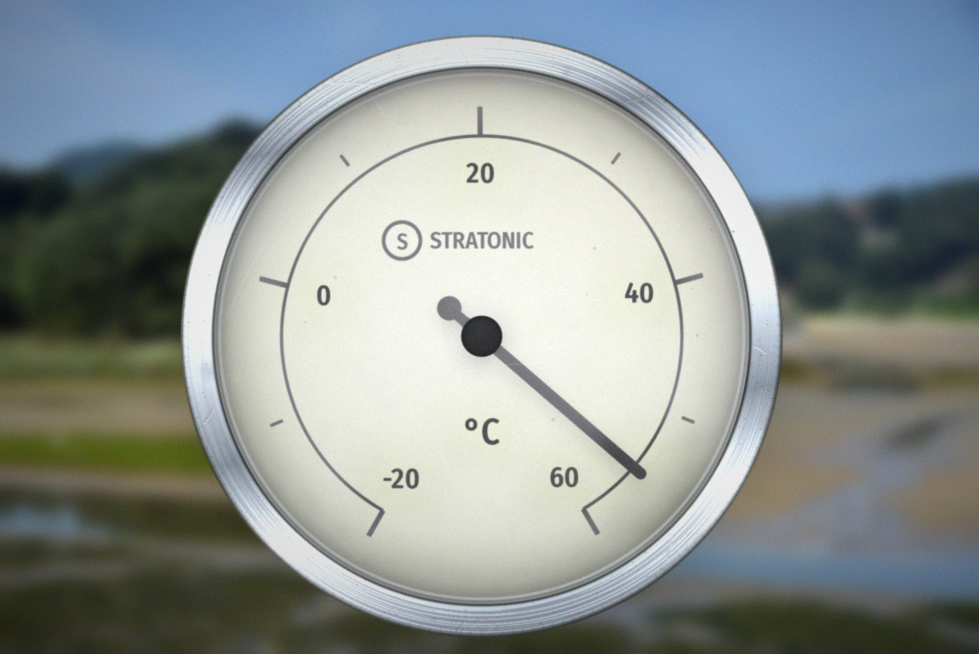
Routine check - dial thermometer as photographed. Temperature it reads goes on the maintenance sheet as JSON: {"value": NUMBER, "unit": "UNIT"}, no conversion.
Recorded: {"value": 55, "unit": "°C"}
